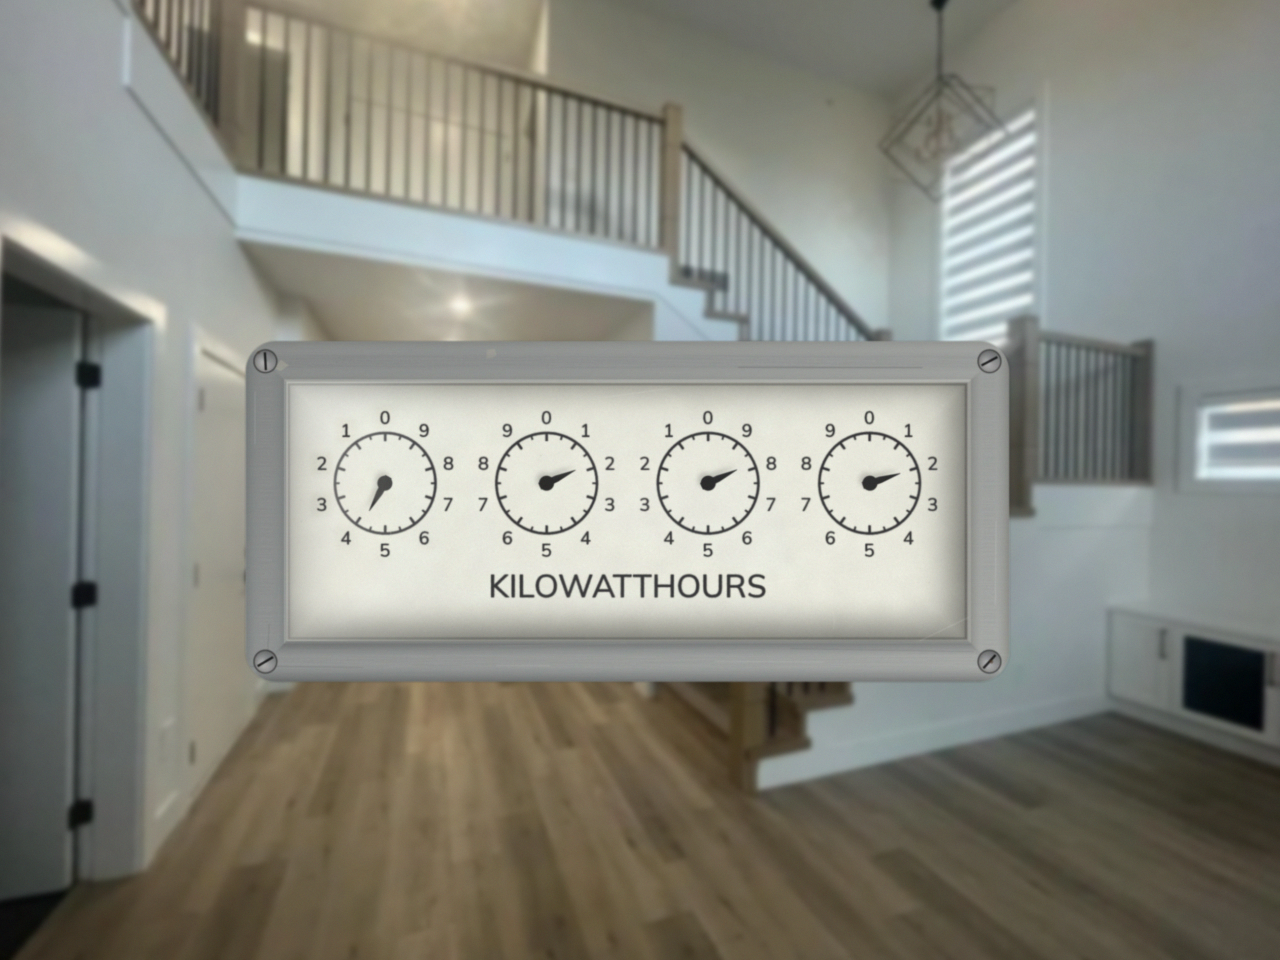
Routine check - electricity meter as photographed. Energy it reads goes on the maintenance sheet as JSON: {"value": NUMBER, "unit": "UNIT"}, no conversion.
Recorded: {"value": 4182, "unit": "kWh"}
